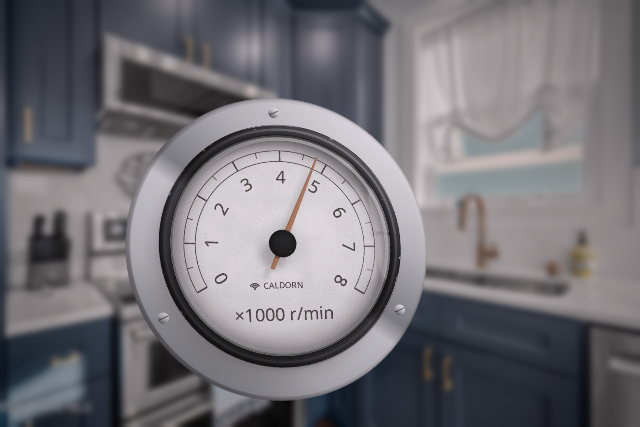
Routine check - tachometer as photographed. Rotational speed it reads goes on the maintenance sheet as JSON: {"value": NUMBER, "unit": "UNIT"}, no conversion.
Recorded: {"value": 4750, "unit": "rpm"}
